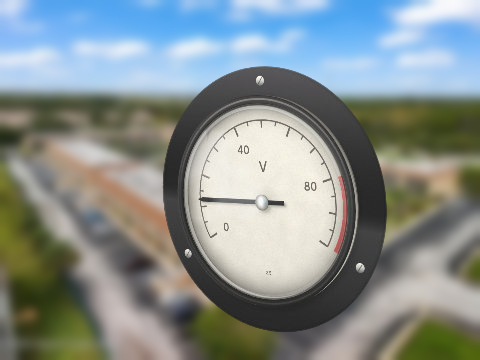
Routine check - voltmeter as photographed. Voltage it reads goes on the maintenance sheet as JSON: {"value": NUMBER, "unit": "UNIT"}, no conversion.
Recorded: {"value": 12.5, "unit": "V"}
